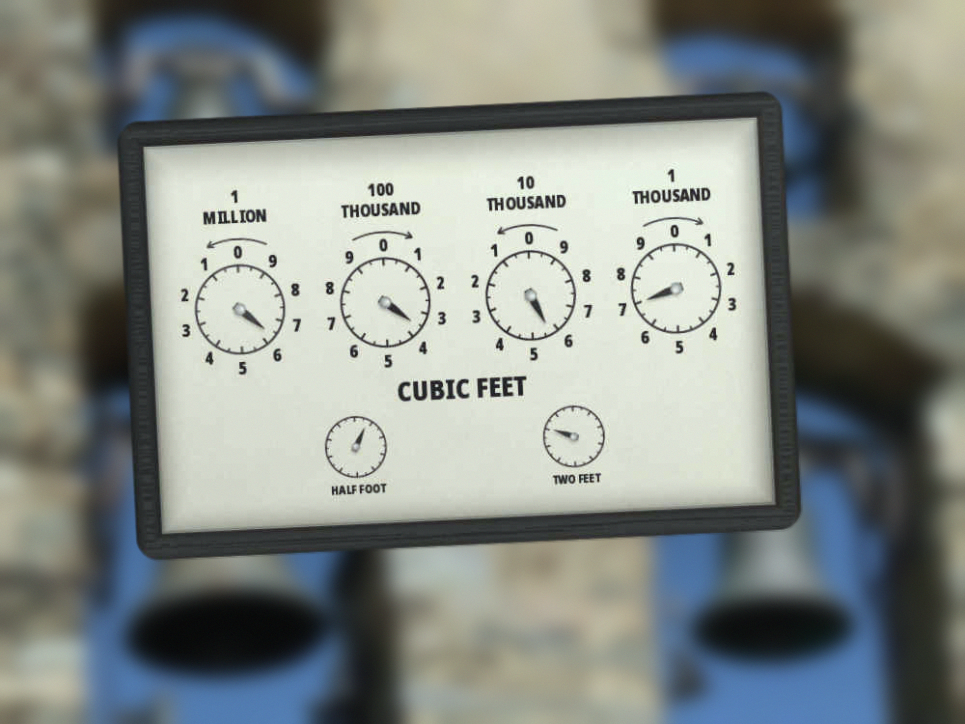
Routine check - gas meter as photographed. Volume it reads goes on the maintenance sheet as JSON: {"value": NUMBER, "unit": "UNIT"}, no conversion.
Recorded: {"value": 635700, "unit": "ft³"}
